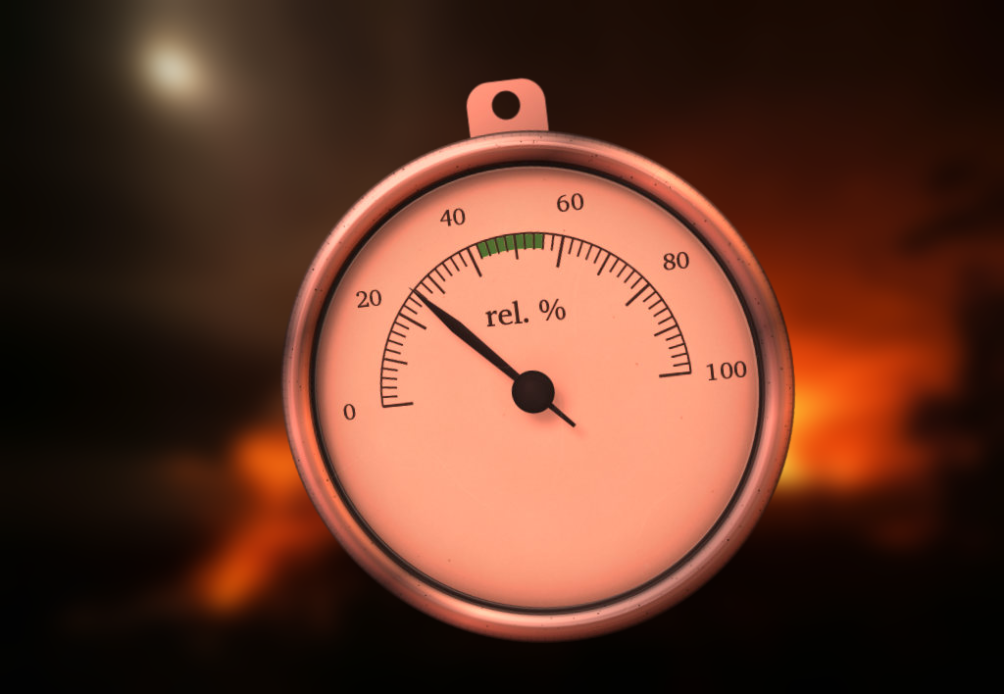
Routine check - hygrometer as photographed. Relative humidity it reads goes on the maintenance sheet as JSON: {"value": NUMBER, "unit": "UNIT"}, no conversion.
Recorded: {"value": 26, "unit": "%"}
